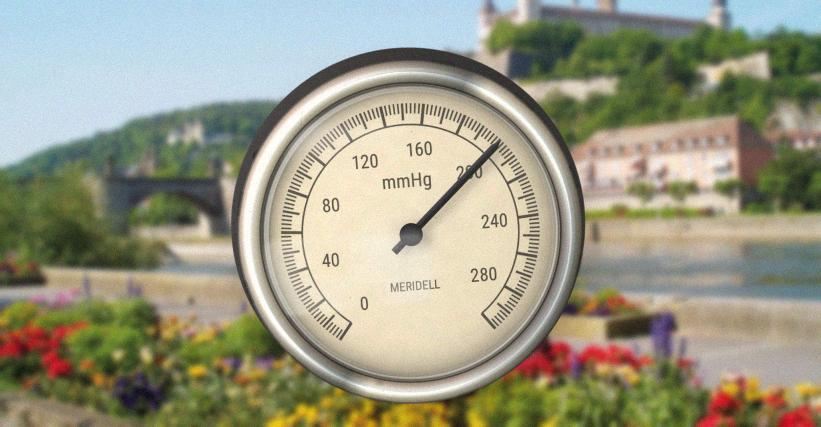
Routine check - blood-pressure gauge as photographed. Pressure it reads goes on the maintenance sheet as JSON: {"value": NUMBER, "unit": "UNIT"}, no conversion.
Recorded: {"value": 200, "unit": "mmHg"}
